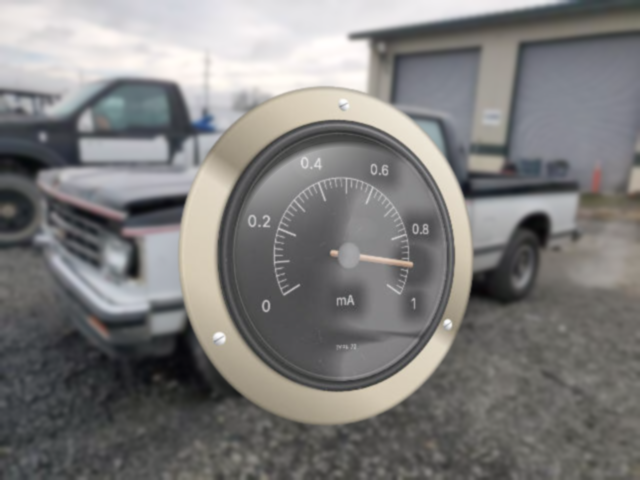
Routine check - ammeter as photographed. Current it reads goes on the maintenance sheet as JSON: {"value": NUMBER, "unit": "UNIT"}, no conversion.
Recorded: {"value": 0.9, "unit": "mA"}
